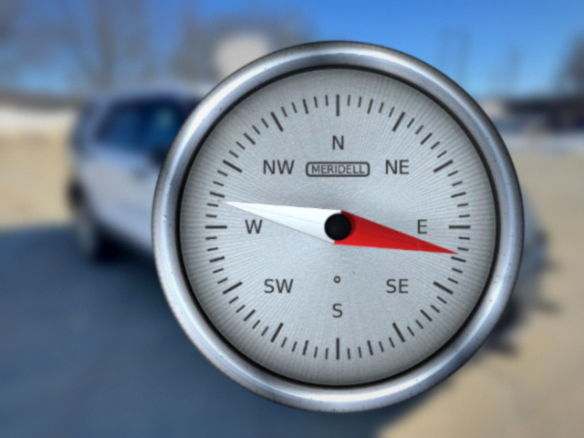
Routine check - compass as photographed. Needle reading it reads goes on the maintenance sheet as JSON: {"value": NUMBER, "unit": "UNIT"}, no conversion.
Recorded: {"value": 102.5, "unit": "°"}
